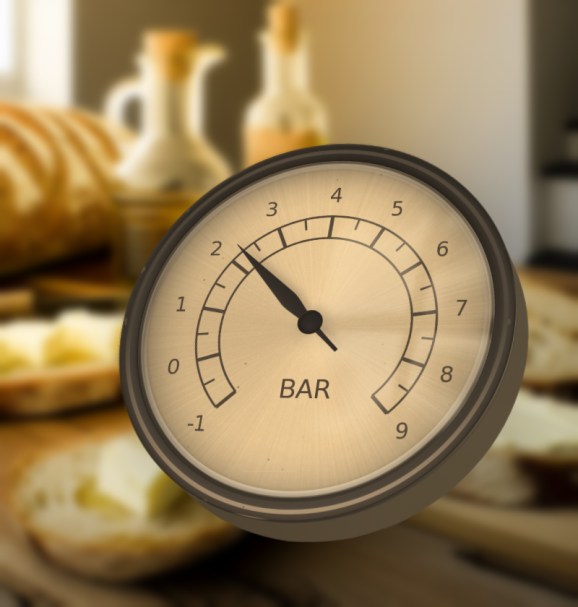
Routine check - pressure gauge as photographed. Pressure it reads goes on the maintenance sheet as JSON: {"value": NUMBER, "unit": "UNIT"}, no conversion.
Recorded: {"value": 2.25, "unit": "bar"}
